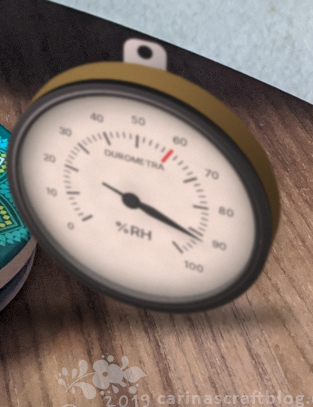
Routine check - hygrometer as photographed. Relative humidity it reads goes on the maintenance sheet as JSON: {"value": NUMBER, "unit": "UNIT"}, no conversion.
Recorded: {"value": 90, "unit": "%"}
